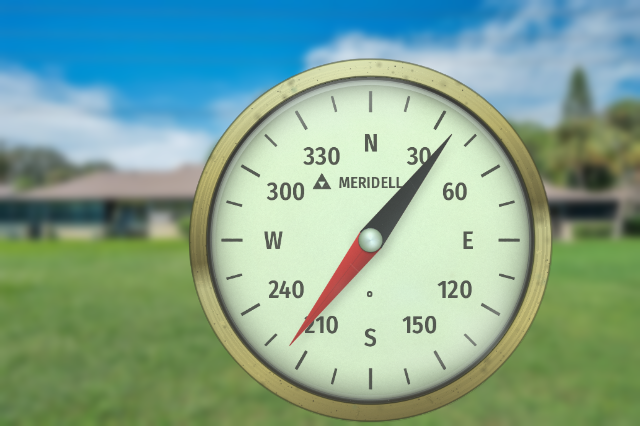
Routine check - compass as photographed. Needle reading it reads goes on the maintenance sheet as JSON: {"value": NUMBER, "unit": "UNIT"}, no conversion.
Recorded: {"value": 217.5, "unit": "°"}
